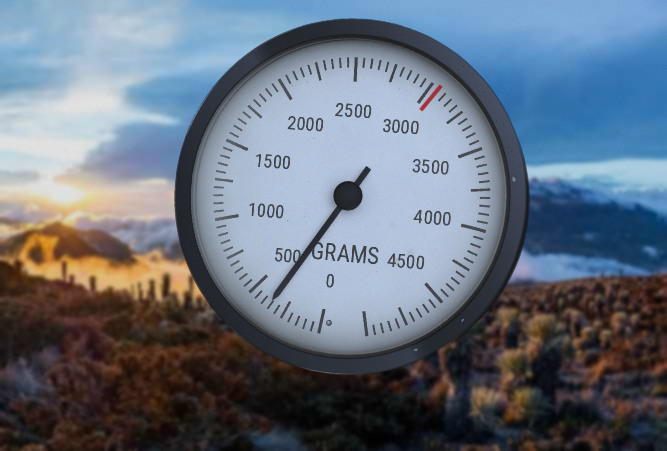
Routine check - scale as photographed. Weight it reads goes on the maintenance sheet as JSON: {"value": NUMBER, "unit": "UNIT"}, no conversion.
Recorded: {"value": 350, "unit": "g"}
